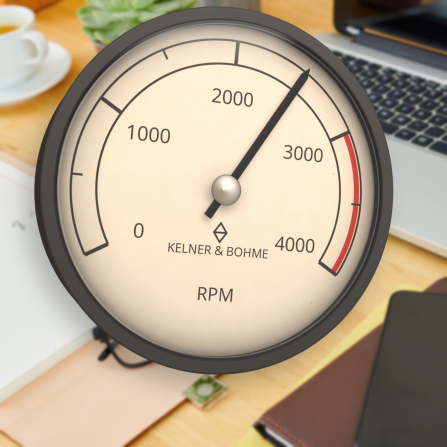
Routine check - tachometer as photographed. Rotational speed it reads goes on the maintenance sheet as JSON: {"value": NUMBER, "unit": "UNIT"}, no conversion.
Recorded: {"value": 2500, "unit": "rpm"}
